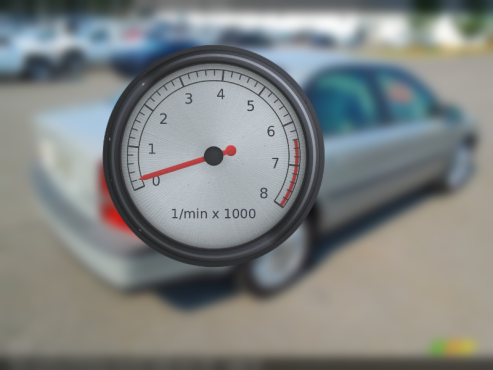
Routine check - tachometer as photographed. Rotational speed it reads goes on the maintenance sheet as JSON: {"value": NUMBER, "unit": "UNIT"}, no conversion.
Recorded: {"value": 200, "unit": "rpm"}
